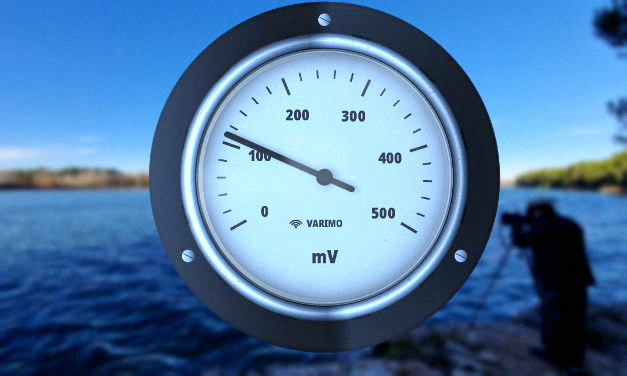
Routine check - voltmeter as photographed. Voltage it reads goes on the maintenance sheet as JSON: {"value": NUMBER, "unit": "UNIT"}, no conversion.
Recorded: {"value": 110, "unit": "mV"}
